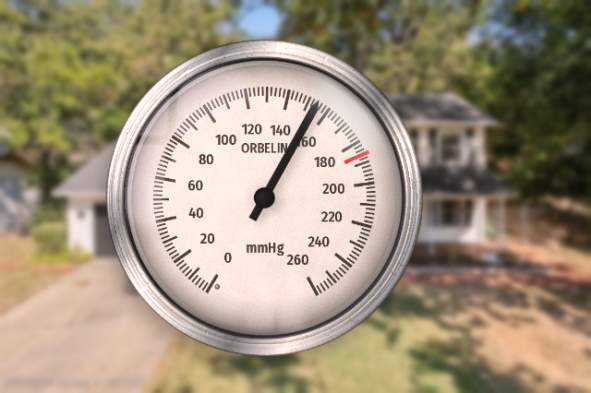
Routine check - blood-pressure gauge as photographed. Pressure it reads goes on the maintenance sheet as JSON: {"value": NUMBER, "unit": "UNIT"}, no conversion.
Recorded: {"value": 154, "unit": "mmHg"}
